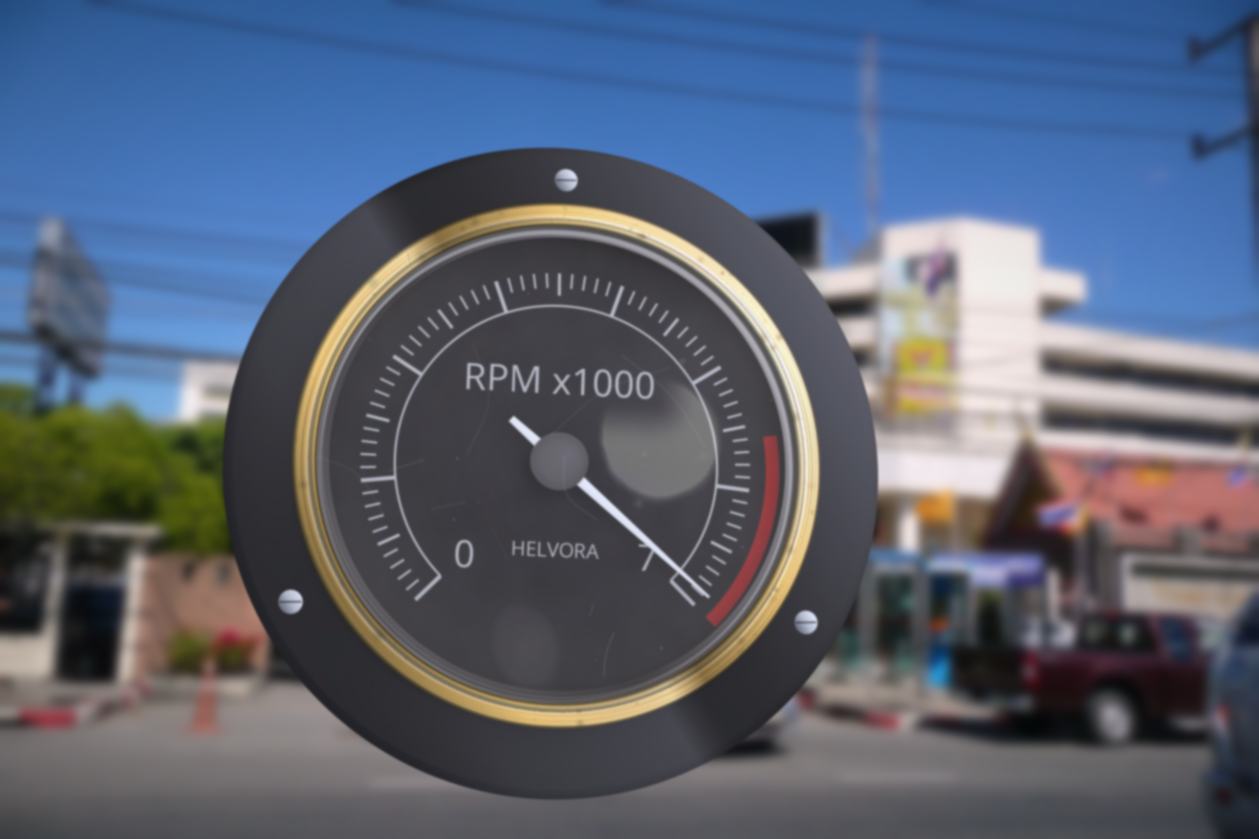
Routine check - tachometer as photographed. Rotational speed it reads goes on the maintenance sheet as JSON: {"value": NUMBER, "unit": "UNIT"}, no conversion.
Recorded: {"value": 6900, "unit": "rpm"}
